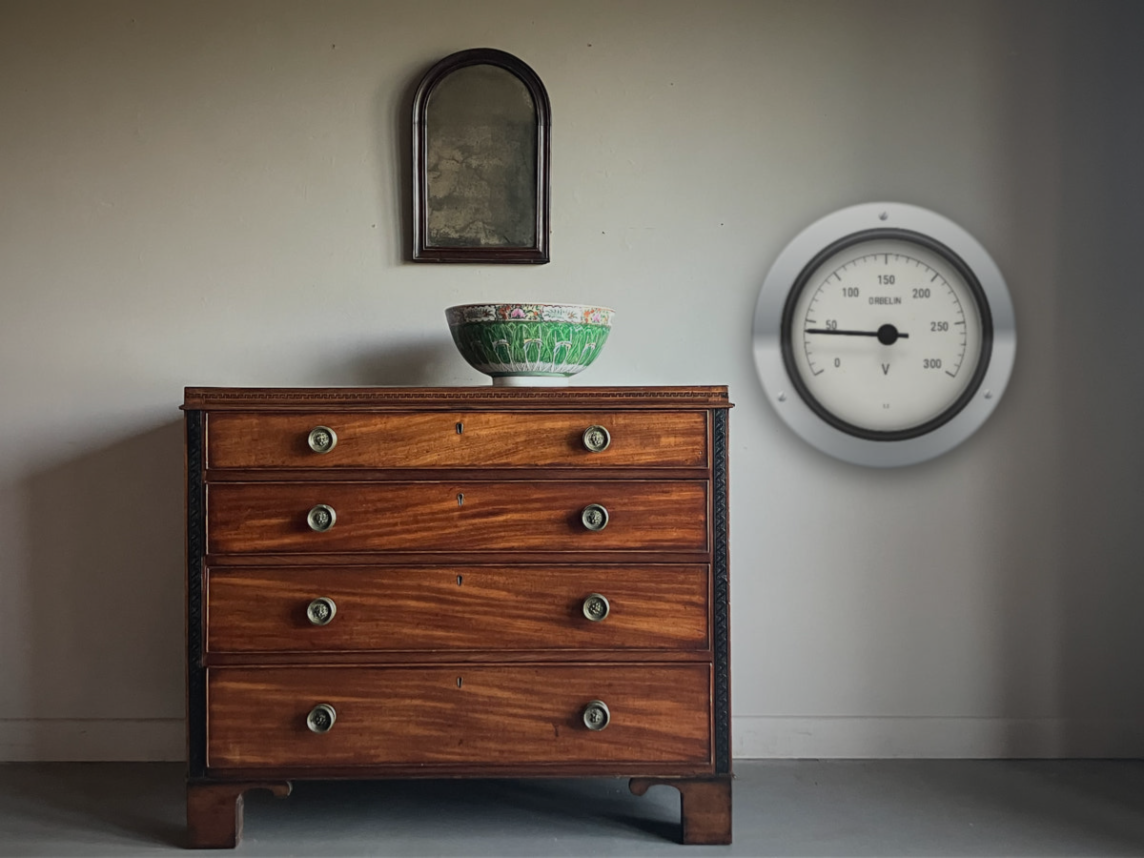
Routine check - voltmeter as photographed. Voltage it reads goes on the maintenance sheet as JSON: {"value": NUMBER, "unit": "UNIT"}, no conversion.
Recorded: {"value": 40, "unit": "V"}
